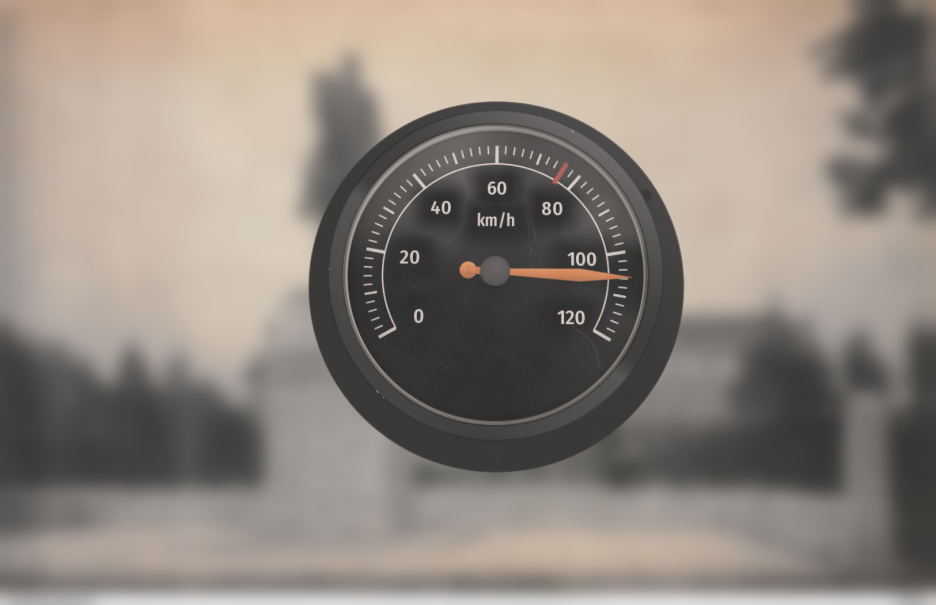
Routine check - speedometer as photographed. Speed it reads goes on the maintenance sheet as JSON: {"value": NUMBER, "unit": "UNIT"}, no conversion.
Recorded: {"value": 106, "unit": "km/h"}
